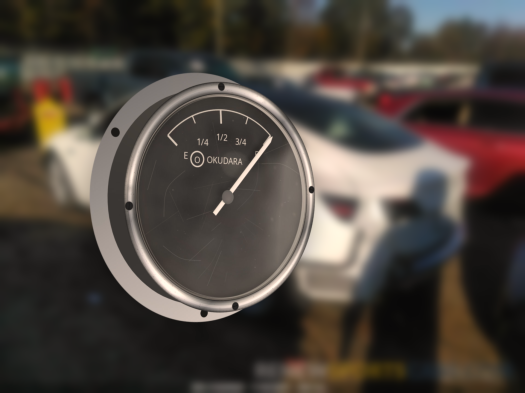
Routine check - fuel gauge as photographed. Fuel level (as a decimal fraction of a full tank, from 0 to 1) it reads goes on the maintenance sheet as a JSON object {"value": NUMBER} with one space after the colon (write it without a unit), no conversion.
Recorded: {"value": 1}
